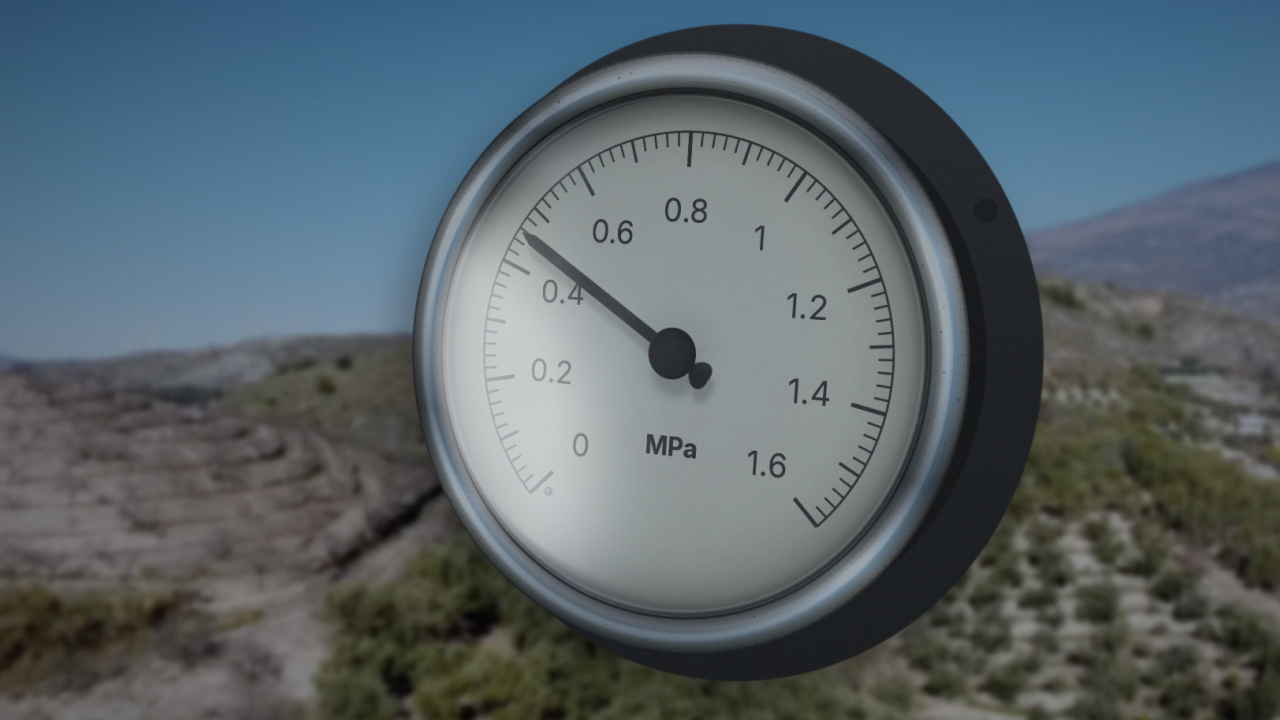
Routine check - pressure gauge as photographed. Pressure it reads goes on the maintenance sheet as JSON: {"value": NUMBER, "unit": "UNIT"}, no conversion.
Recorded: {"value": 0.46, "unit": "MPa"}
